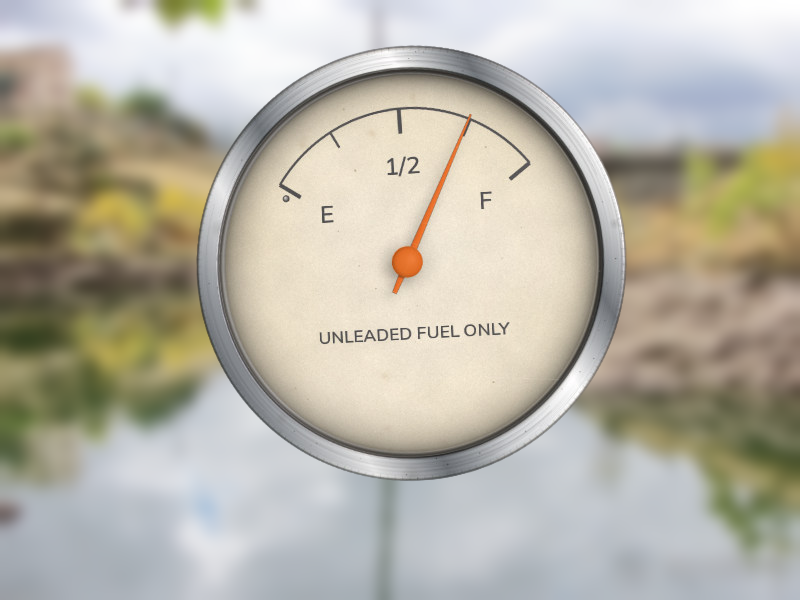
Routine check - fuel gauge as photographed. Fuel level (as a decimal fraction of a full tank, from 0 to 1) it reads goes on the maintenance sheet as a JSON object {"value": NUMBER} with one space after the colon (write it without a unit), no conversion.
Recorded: {"value": 0.75}
